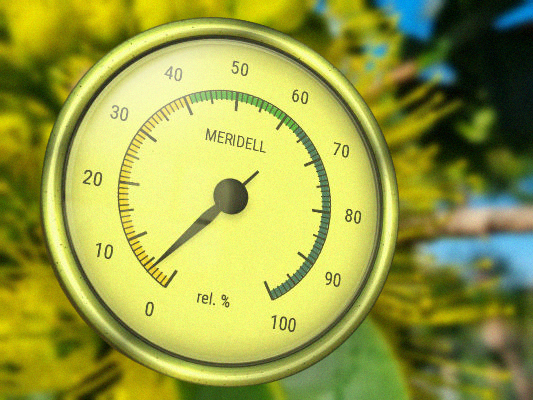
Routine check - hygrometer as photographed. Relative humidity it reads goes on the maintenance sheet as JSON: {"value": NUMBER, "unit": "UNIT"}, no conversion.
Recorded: {"value": 4, "unit": "%"}
